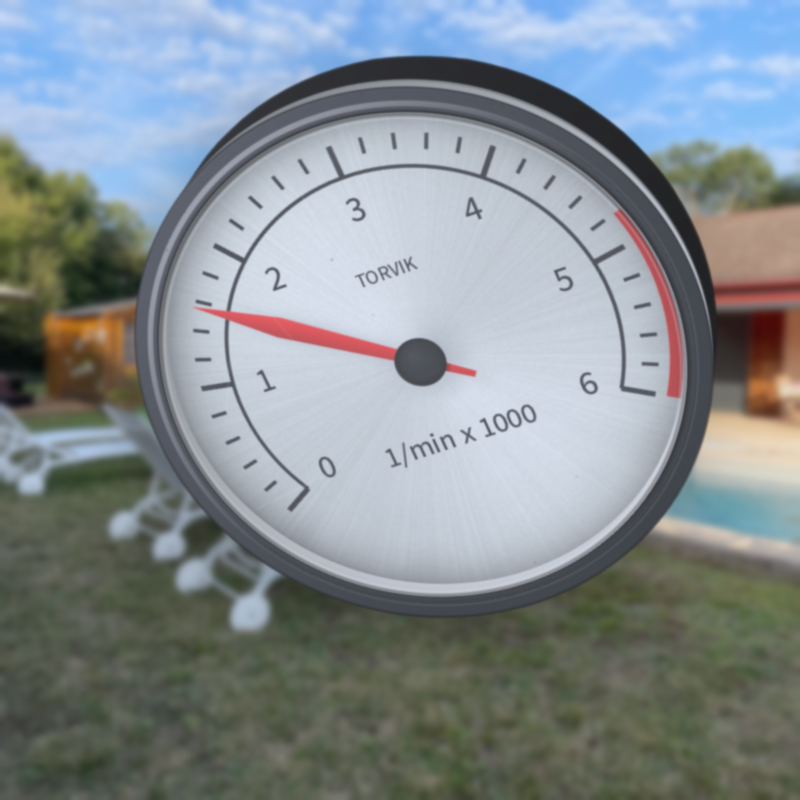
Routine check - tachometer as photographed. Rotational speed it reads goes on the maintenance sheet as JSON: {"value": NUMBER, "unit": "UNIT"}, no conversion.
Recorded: {"value": 1600, "unit": "rpm"}
